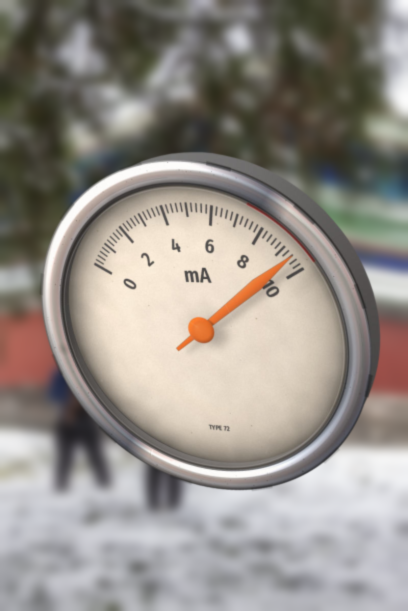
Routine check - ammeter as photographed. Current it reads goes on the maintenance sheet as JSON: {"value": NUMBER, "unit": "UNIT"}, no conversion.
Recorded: {"value": 9.4, "unit": "mA"}
